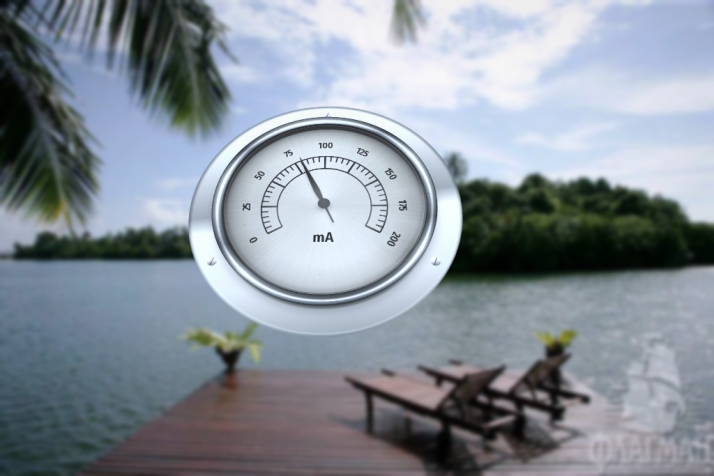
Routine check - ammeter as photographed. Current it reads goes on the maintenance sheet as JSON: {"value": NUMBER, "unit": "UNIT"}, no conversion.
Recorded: {"value": 80, "unit": "mA"}
